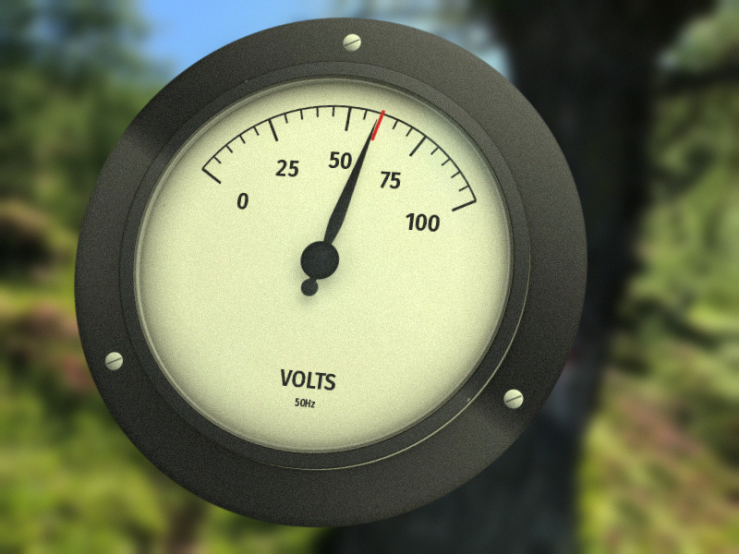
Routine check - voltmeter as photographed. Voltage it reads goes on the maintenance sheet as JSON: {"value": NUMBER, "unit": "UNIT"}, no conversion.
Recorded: {"value": 60, "unit": "V"}
